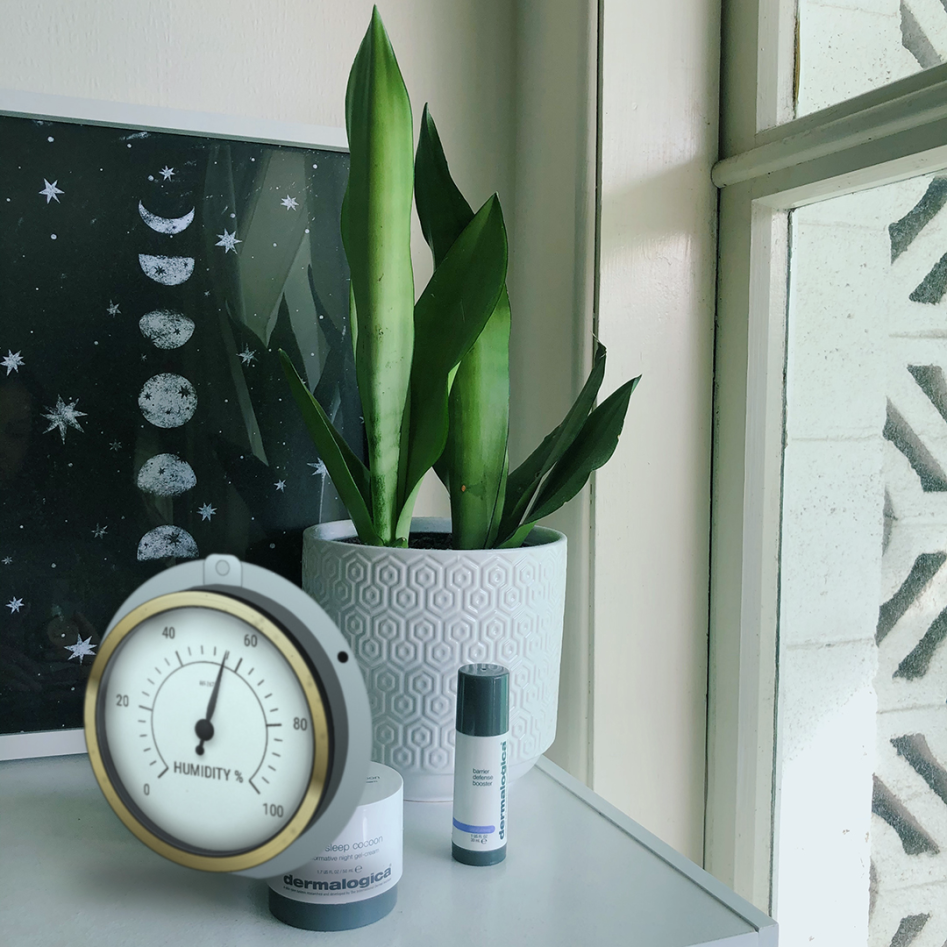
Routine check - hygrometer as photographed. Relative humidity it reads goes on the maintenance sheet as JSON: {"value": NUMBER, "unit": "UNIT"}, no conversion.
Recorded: {"value": 56, "unit": "%"}
